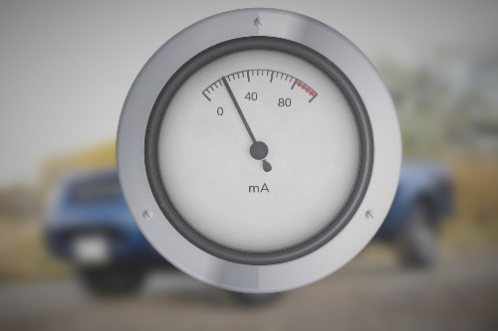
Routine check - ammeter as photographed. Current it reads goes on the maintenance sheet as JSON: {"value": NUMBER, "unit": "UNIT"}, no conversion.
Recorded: {"value": 20, "unit": "mA"}
